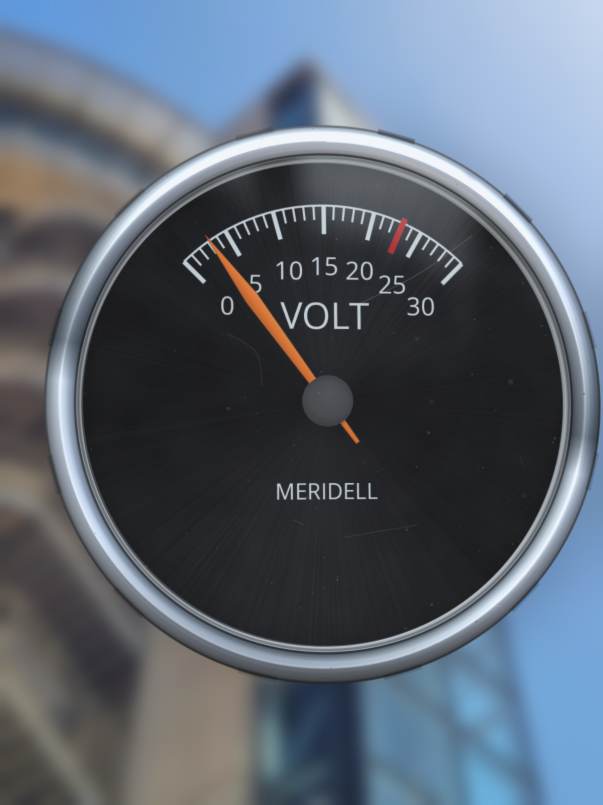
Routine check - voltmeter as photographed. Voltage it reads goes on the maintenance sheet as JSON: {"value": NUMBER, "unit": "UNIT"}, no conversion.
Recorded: {"value": 3, "unit": "V"}
